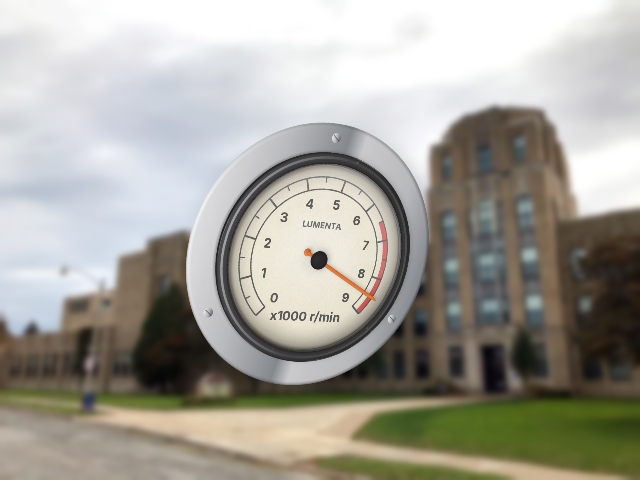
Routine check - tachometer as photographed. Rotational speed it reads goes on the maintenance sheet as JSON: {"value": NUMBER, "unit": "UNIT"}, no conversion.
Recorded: {"value": 8500, "unit": "rpm"}
